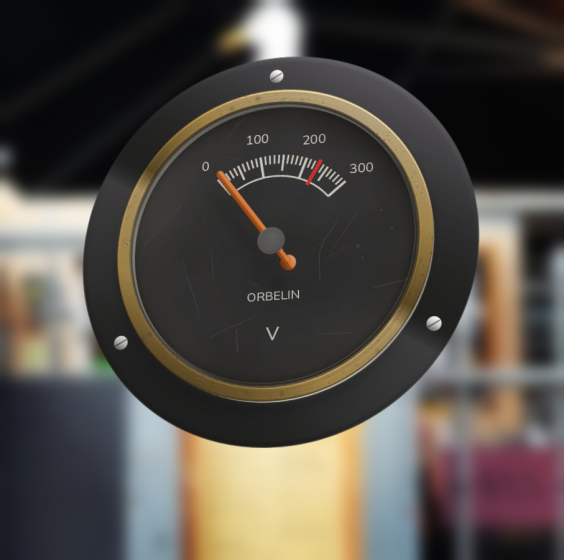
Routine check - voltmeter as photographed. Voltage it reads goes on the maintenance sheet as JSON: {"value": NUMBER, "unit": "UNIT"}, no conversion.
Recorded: {"value": 10, "unit": "V"}
